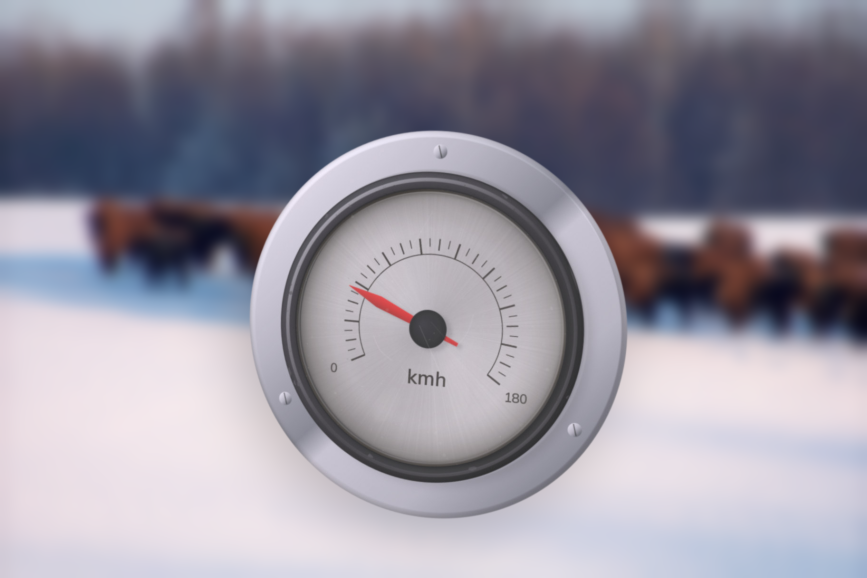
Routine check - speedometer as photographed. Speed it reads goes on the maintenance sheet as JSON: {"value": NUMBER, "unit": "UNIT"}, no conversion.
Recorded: {"value": 37.5, "unit": "km/h"}
